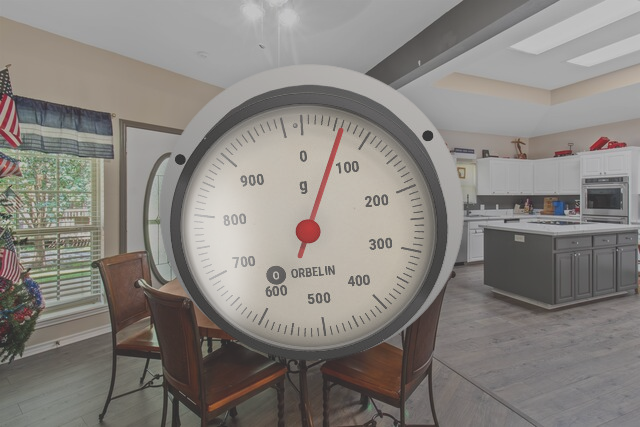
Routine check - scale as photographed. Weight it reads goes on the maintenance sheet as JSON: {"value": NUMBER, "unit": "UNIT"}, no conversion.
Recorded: {"value": 60, "unit": "g"}
